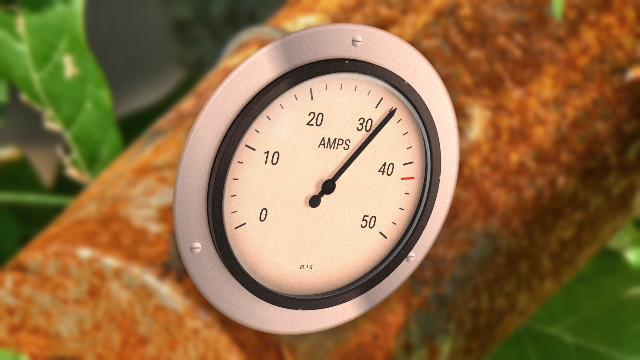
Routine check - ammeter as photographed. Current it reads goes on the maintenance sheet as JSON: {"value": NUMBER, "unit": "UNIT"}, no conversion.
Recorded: {"value": 32, "unit": "A"}
